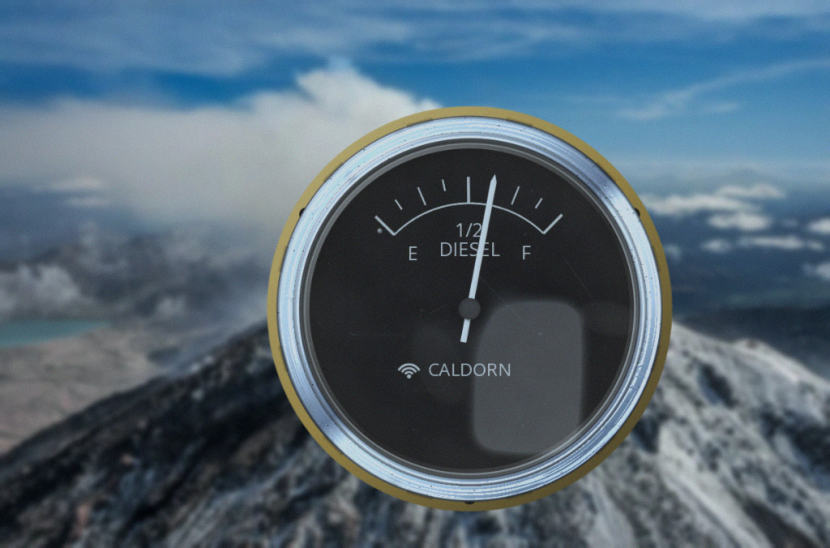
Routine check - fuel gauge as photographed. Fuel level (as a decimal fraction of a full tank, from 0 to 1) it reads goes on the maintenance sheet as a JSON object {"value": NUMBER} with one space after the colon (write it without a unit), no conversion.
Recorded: {"value": 0.625}
